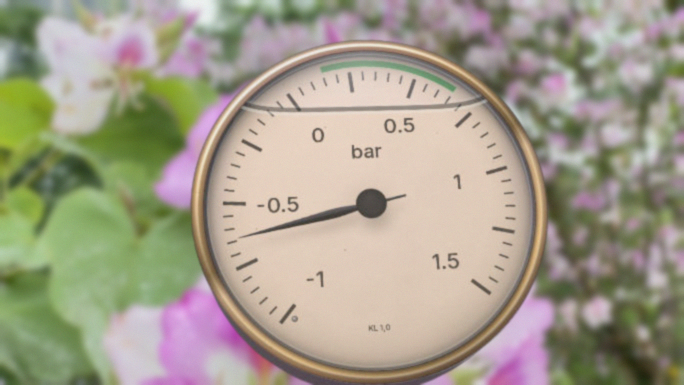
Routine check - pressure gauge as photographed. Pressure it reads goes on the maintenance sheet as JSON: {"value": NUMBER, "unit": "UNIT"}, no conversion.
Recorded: {"value": -0.65, "unit": "bar"}
